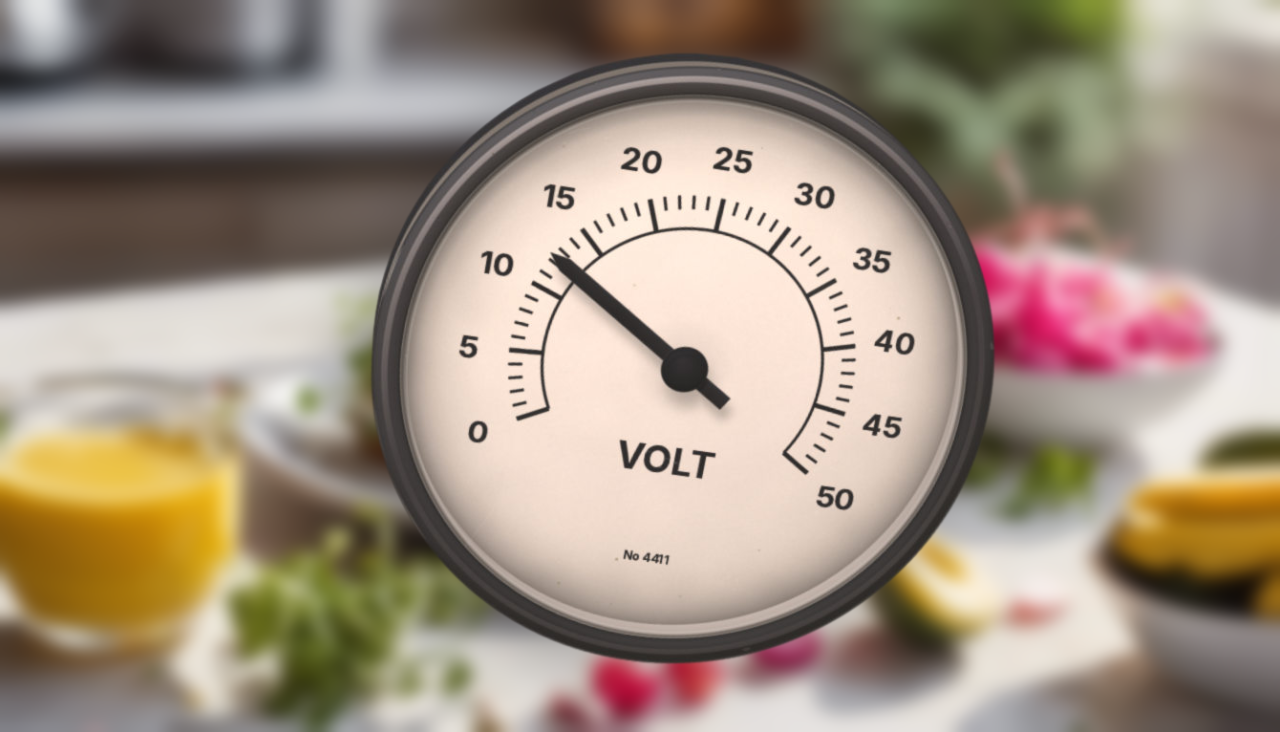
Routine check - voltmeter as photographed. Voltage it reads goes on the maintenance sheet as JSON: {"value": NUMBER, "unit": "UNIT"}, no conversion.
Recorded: {"value": 12.5, "unit": "V"}
